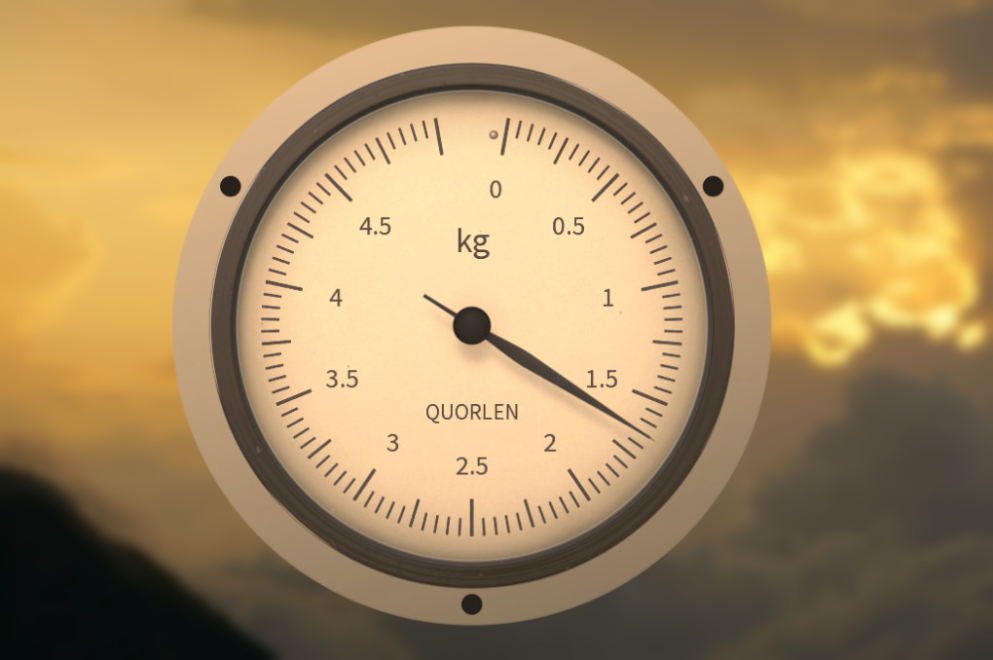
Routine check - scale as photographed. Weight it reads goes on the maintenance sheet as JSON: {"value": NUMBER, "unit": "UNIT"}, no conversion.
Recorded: {"value": 1.65, "unit": "kg"}
